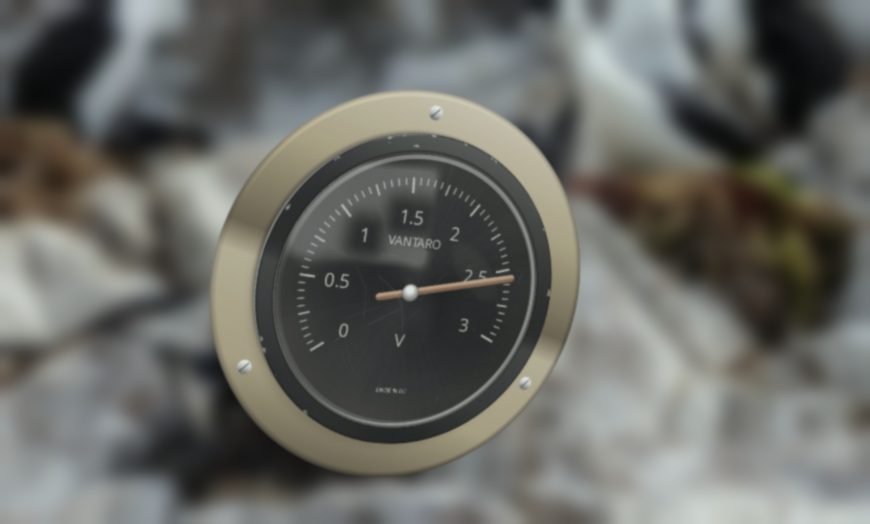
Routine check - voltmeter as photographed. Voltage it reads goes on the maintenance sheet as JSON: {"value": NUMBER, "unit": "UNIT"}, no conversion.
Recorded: {"value": 2.55, "unit": "V"}
